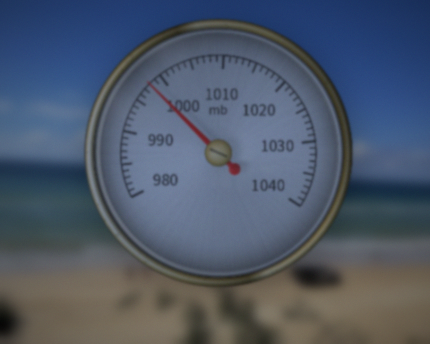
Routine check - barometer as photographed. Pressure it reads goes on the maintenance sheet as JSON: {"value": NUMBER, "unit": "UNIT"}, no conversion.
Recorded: {"value": 998, "unit": "mbar"}
